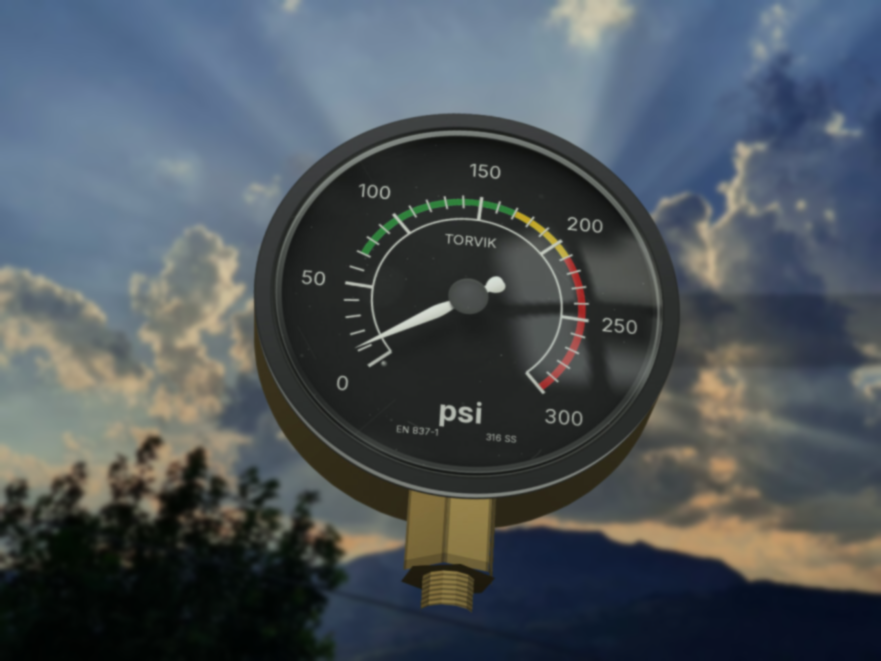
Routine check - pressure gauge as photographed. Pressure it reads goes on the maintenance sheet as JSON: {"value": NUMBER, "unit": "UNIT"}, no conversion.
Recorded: {"value": 10, "unit": "psi"}
